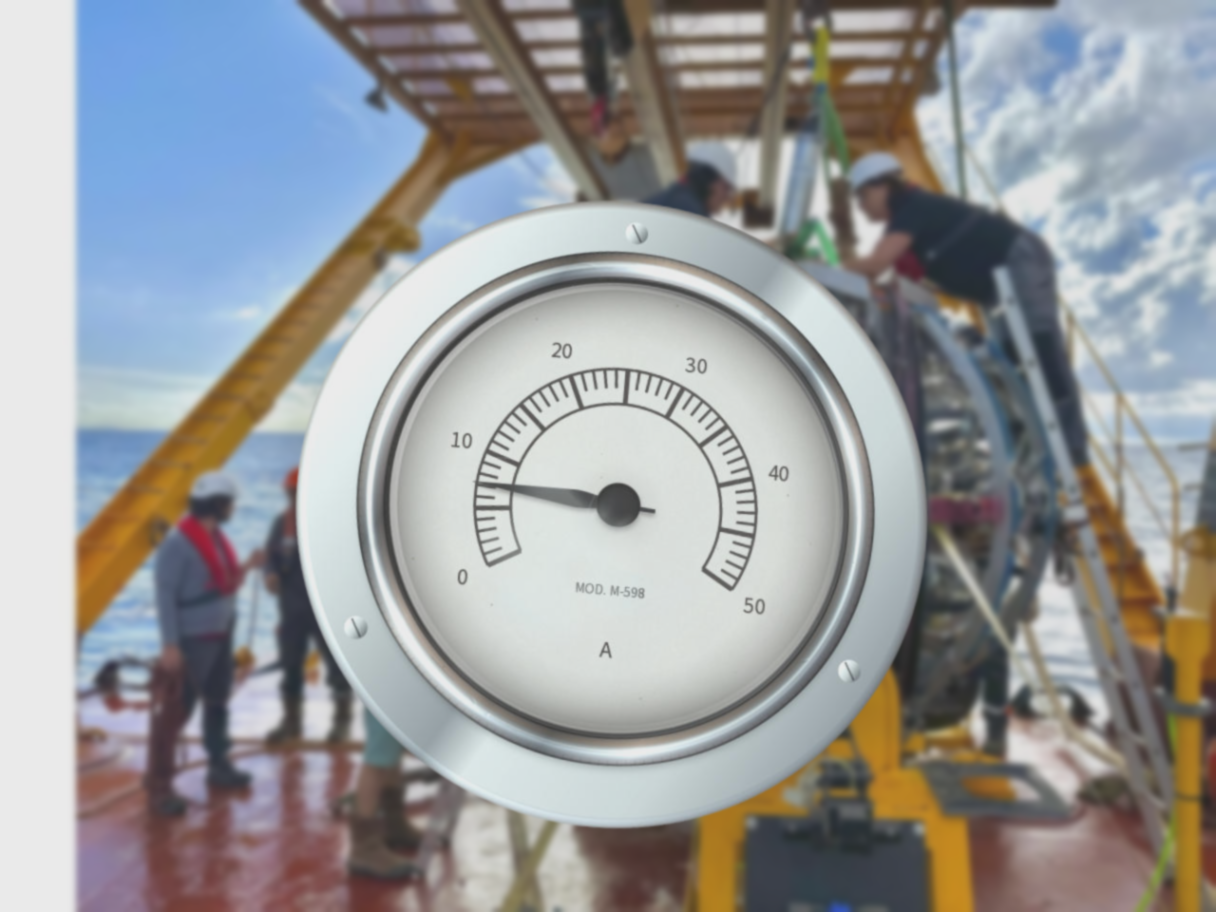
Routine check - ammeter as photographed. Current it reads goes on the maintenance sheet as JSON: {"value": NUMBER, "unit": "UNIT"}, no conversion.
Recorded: {"value": 7, "unit": "A"}
